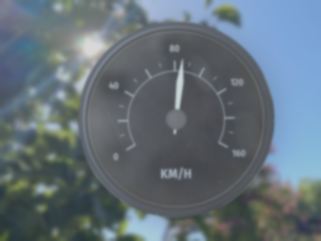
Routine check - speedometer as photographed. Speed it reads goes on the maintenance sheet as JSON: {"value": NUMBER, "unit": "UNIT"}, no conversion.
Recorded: {"value": 85, "unit": "km/h"}
